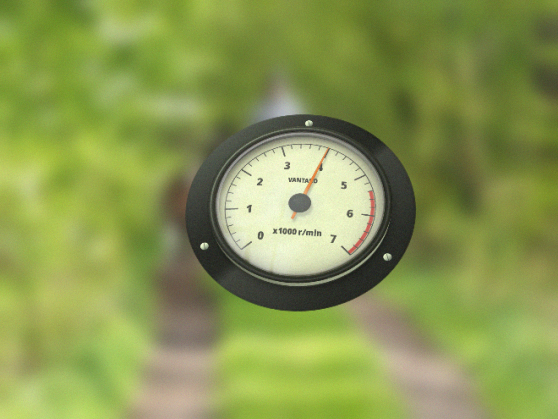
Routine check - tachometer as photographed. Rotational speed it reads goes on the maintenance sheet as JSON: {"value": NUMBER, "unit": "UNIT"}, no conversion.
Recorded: {"value": 4000, "unit": "rpm"}
